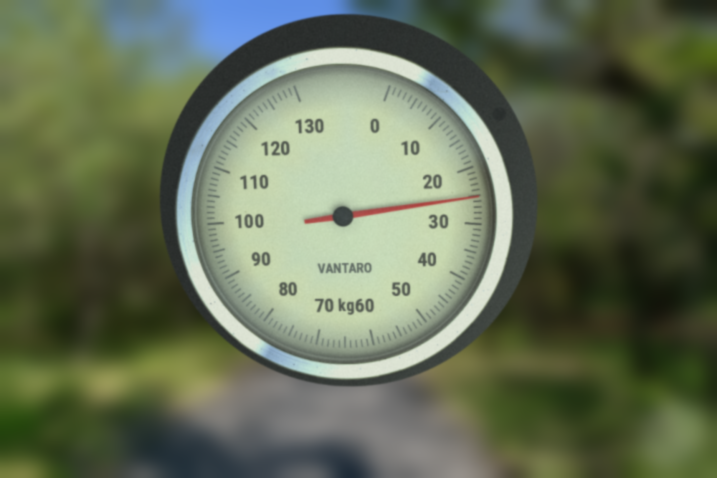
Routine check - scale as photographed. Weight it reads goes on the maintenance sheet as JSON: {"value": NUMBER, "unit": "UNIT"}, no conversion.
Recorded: {"value": 25, "unit": "kg"}
